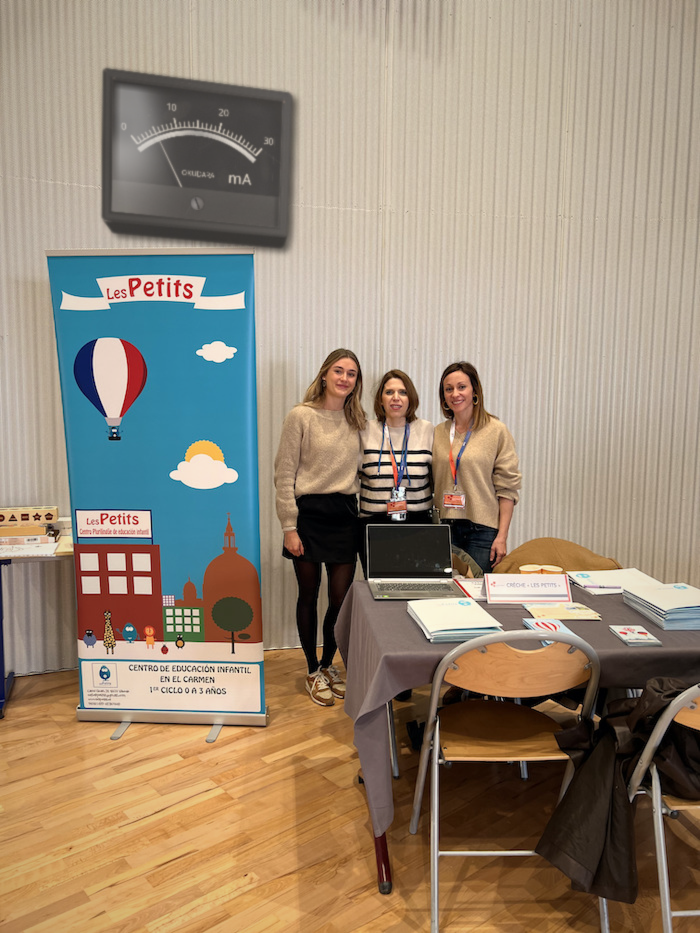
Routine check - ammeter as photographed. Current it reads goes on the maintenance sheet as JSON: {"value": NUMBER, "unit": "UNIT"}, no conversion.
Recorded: {"value": 5, "unit": "mA"}
